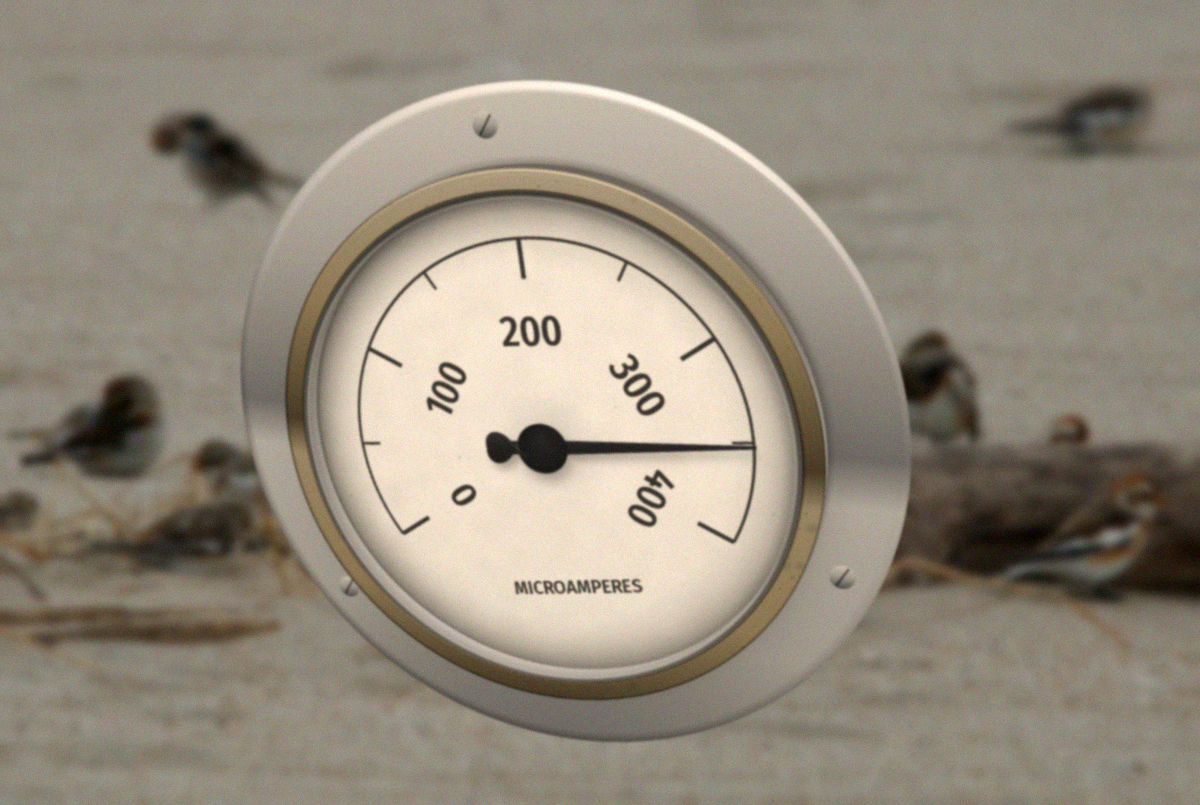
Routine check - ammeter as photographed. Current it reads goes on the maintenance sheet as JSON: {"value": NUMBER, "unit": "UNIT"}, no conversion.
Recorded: {"value": 350, "unit": "µA"}
